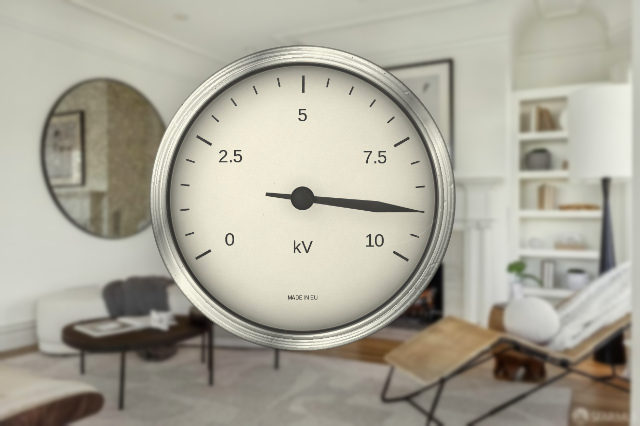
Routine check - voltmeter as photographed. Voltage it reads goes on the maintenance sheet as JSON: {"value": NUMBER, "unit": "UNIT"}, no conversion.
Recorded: {"value": 9, "unit": "kV"}
